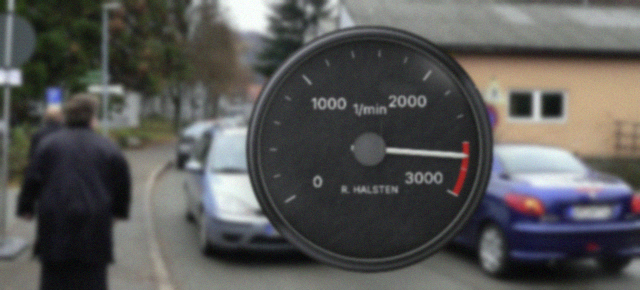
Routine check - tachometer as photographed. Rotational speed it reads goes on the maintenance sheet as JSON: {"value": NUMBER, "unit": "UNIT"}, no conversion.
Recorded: {"value": 2700, "unit": "rpm"}
